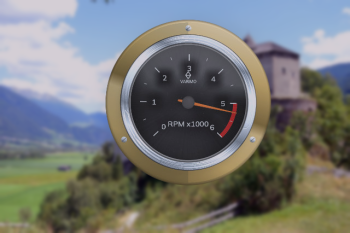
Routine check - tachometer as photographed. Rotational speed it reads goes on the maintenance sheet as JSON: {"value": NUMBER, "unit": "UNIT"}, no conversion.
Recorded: {"value": 5250, "unit": "rpm"}
